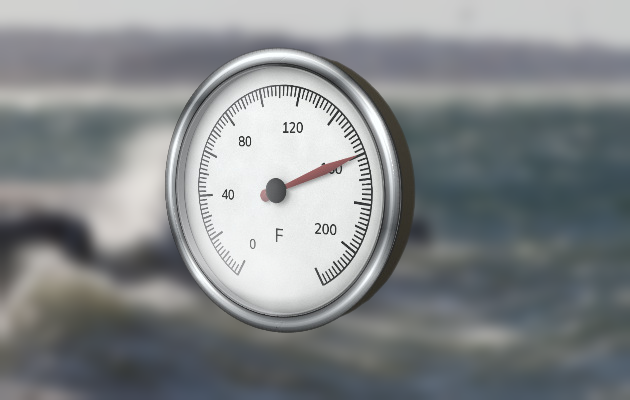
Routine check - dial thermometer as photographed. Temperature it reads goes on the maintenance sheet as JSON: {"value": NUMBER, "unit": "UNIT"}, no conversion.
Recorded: {"value": 160, "unit": "°F"}
